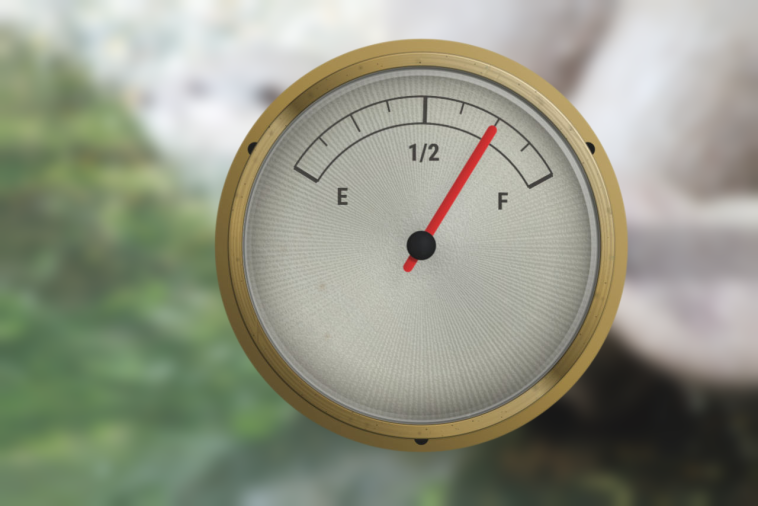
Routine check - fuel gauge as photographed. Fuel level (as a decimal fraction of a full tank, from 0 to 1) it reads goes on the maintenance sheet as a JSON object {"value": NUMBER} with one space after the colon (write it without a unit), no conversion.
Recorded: {"value": 0.75}
